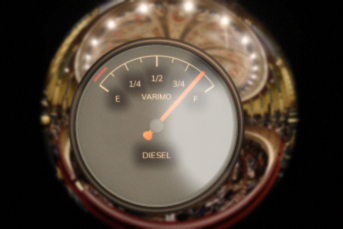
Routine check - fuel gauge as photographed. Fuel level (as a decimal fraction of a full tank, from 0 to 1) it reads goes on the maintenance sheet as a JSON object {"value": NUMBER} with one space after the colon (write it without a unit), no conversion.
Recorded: {"value": 0.875}
